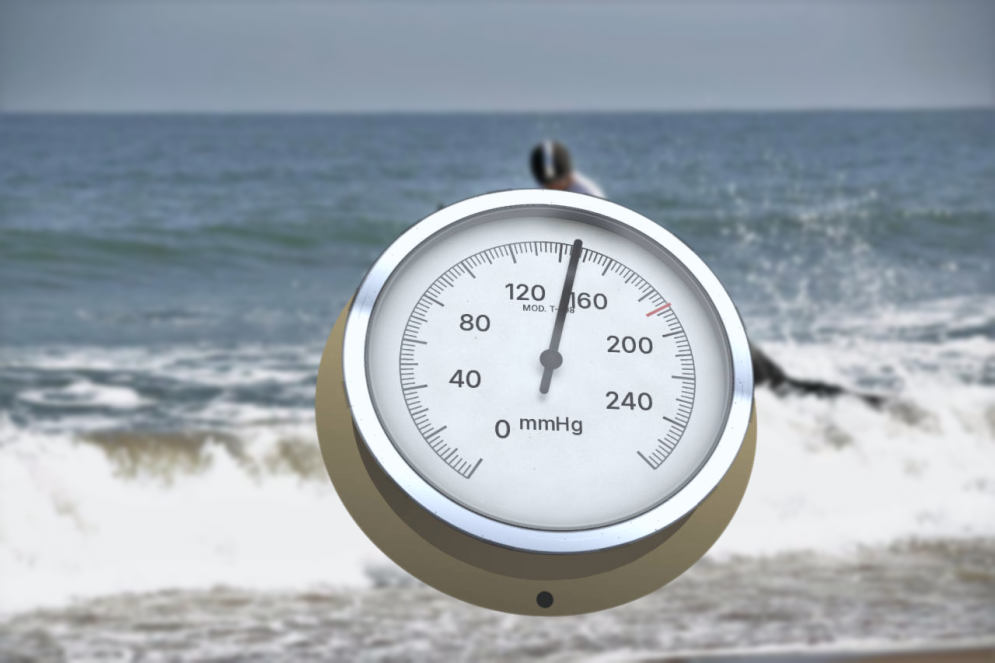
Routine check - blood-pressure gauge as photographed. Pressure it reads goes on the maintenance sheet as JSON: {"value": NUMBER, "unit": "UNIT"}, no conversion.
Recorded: {"value": 146, "unit": "mmHg"}
